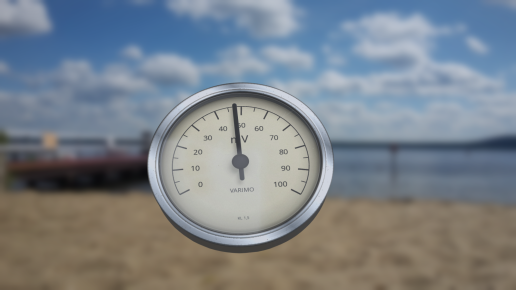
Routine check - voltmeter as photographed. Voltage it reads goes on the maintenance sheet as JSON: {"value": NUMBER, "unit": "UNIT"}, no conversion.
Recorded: {"value": 47.5, "unit": "mV"}
